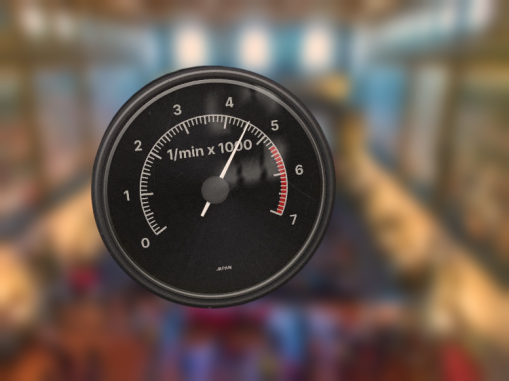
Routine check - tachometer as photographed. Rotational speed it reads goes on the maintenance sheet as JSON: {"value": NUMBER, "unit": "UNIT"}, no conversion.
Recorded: {"value": 4500, "unit": "rpm"}
